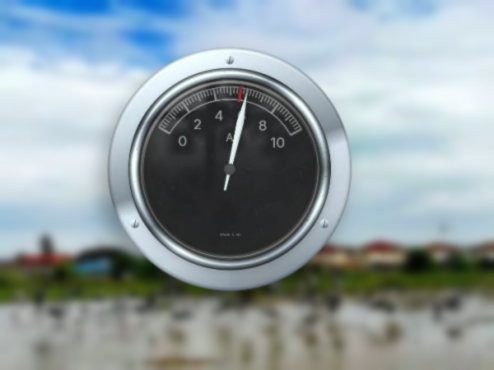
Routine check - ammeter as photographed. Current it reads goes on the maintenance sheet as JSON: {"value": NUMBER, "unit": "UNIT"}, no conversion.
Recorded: {"value": 6, "unit": "A"}
